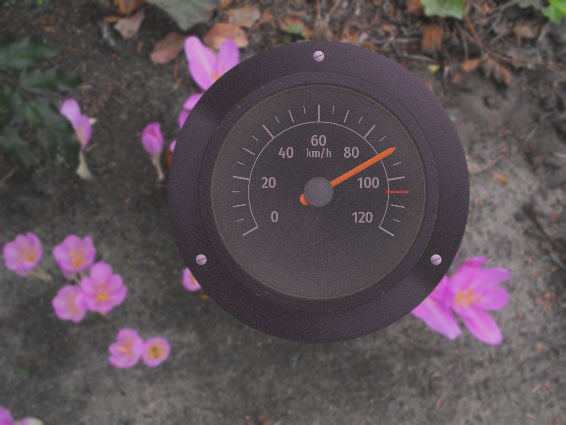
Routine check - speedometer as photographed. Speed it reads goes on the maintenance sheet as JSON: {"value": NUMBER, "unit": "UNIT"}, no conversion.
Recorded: {"value": 90, "unit": "km/h"}
